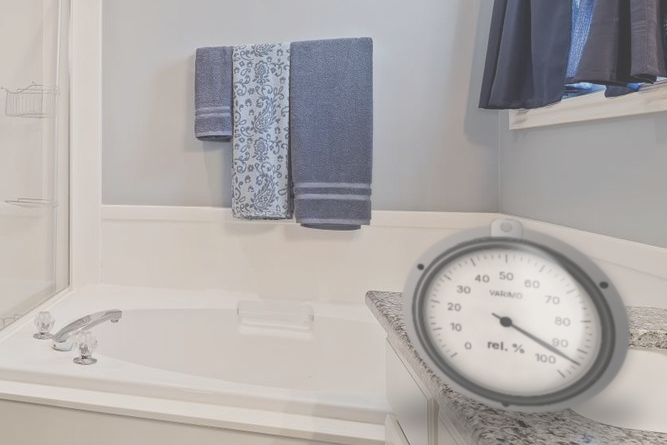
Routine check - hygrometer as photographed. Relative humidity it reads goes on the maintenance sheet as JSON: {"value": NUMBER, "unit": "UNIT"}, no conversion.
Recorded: {"value": 94, "unit": "%"}
